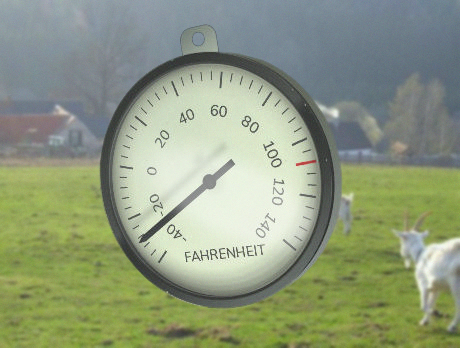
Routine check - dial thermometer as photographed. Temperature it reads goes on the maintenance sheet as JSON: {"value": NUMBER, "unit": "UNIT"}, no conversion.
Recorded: {"value": -30, "unit": "°F"}
